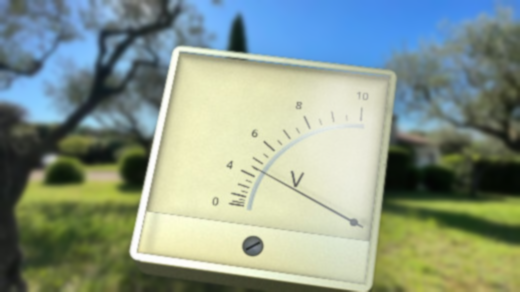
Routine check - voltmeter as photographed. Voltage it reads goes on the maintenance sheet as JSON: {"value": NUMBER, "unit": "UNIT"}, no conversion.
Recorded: {"value": 4.5, "unit": "V"}
